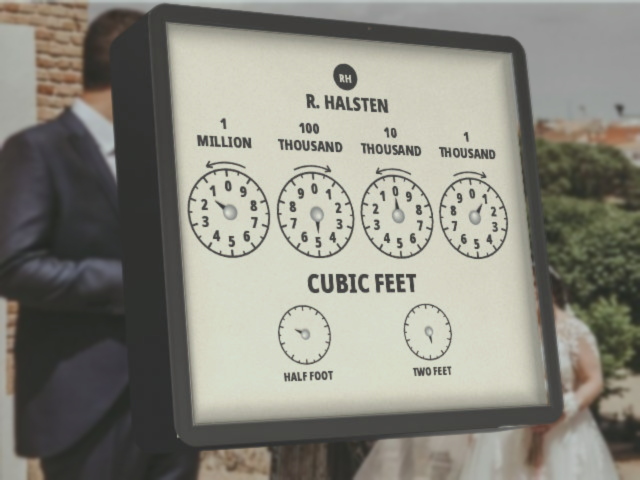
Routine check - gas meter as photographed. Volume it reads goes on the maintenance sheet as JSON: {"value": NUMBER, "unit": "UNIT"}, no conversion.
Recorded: {"value": 150100, "unit": "ft³"}
